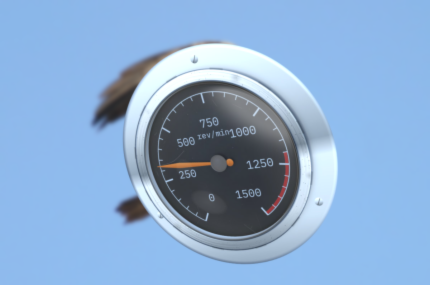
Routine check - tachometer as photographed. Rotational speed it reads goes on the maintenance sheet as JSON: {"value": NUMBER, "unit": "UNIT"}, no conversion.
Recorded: {"value": 325, "unit": "rpm"}
